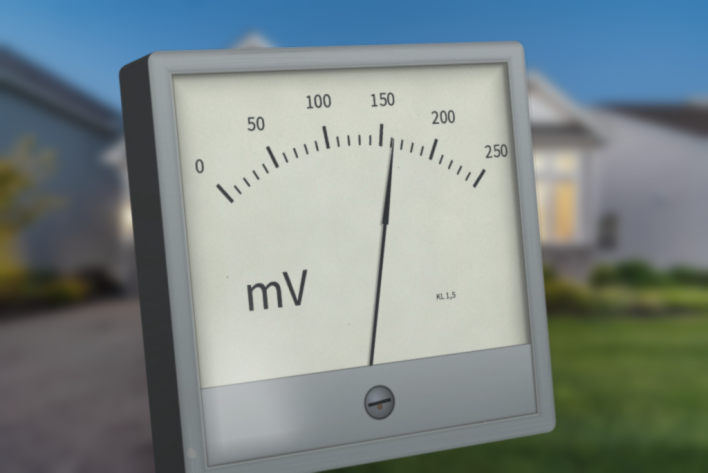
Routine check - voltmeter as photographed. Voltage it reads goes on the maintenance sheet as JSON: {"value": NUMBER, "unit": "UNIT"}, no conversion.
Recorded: {"value": 160, "unit": "mV"}
